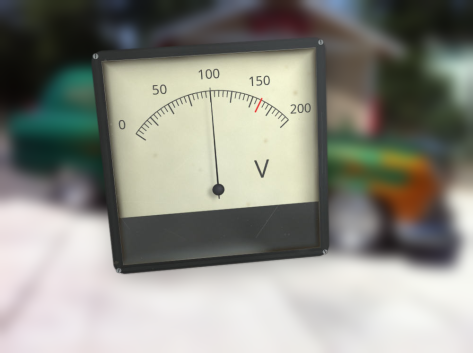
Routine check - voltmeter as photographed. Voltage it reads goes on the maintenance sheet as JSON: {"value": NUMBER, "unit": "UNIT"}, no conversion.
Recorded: {"value": 100, "unit": "V"}
